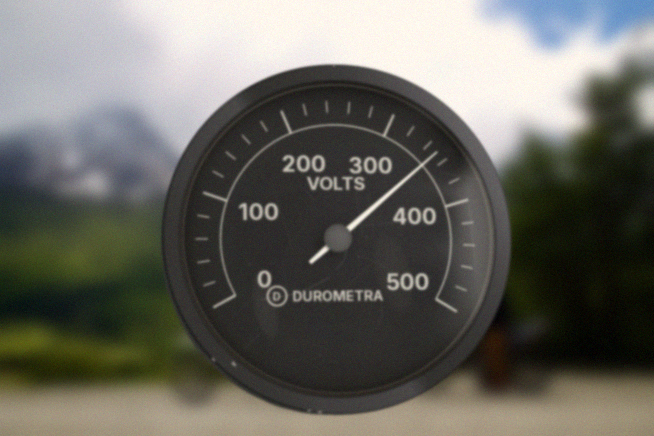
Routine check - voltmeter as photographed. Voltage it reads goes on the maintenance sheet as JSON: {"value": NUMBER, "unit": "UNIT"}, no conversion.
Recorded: {"value": 350, "unit": "V"}
